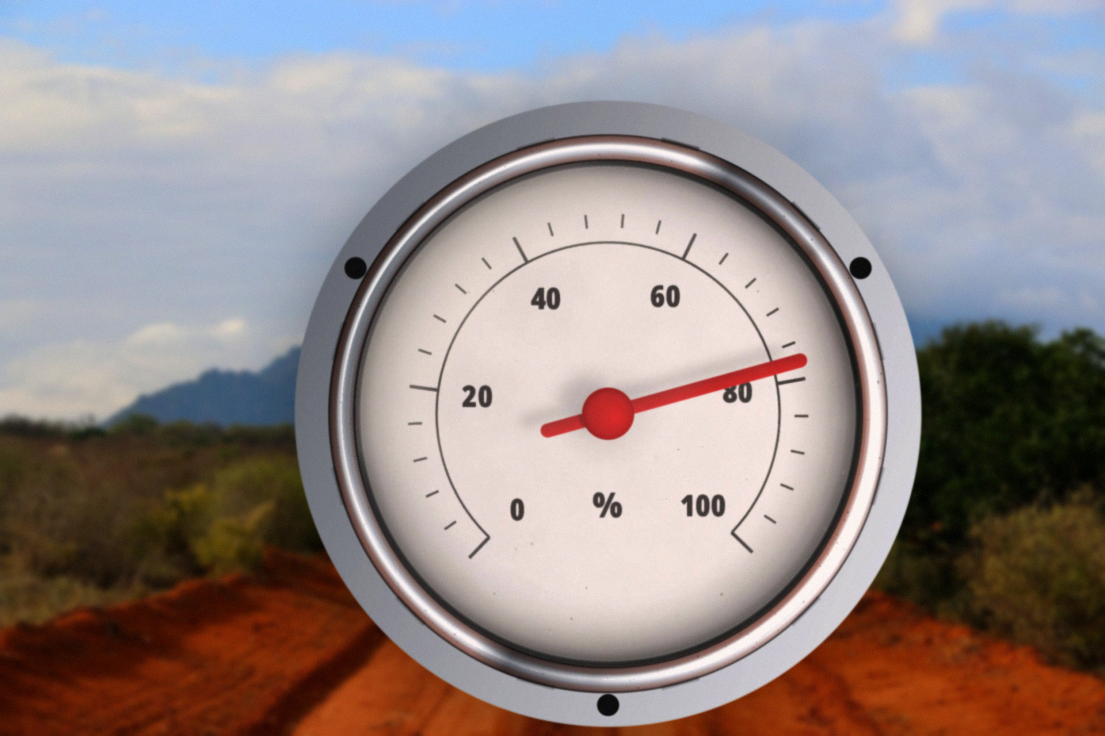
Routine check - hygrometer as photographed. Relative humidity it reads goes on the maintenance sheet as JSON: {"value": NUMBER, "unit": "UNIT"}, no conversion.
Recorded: {"value": 78, "unit": "%"}
